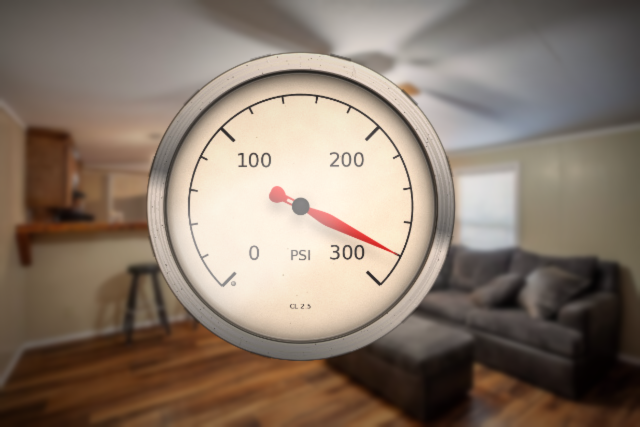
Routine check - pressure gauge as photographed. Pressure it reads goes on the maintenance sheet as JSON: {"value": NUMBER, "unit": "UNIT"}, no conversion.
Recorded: {"value": 280, "unit": "psi"}
